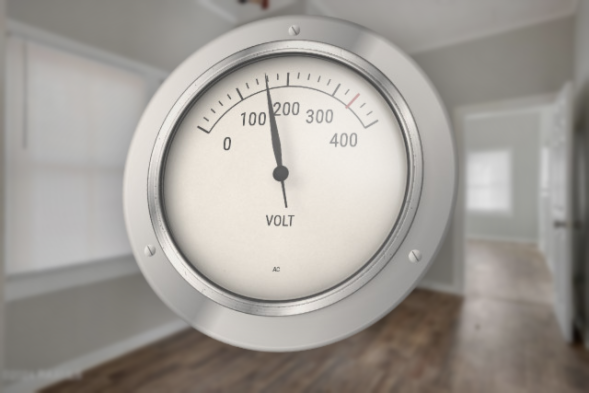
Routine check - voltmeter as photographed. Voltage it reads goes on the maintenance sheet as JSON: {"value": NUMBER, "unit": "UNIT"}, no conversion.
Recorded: {"value": 160, "unit": "V"}
